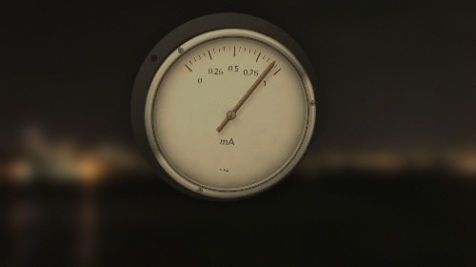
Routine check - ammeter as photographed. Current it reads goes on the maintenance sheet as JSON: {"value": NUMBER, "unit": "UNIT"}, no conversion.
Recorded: {"value": 0.9, "unit": "mA"}
